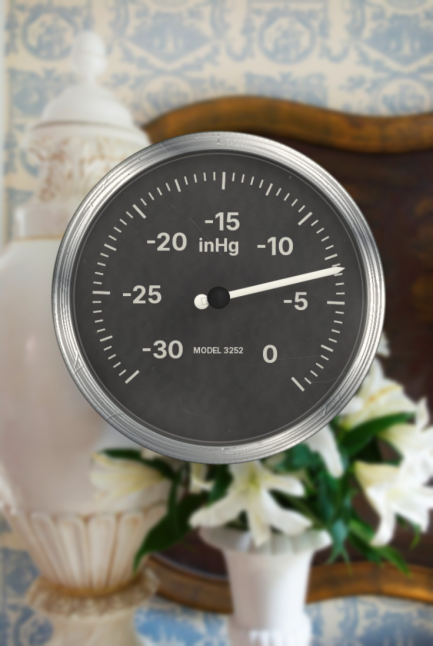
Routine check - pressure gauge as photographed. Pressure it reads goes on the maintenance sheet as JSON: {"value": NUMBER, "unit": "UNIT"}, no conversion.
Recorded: {"value": -6.75, "unit": "inHg"}
